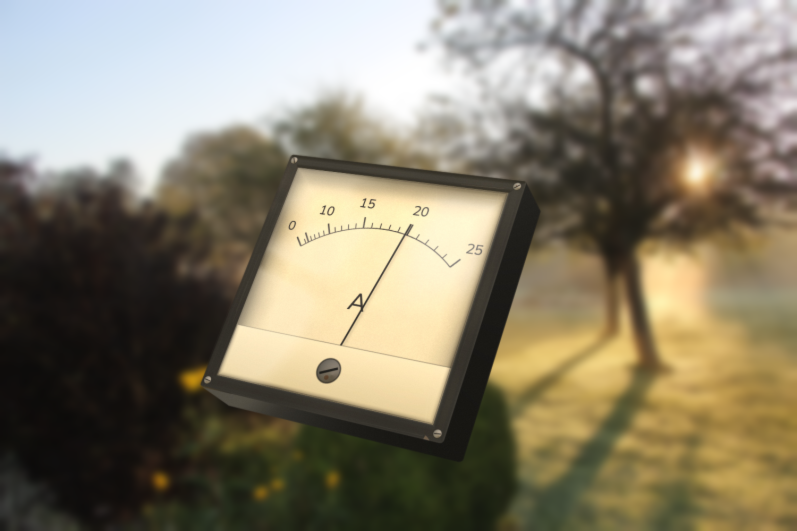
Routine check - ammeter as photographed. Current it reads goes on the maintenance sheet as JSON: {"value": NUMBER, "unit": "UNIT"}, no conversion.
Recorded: {"value": 20, "unit": "A"}
